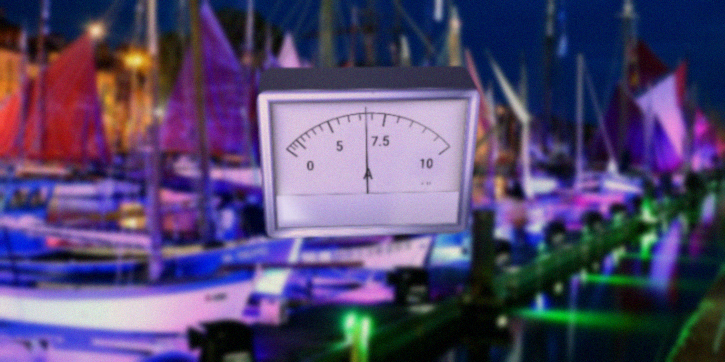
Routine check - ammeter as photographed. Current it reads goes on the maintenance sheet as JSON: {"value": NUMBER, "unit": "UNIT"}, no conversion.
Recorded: {"value": 6.75, "unit": "A"}
